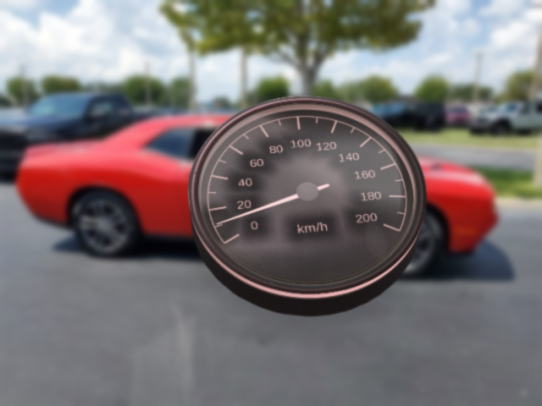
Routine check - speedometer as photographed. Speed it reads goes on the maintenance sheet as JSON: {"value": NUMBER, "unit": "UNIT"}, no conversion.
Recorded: {"value": 10, "unit": "km/h"}
